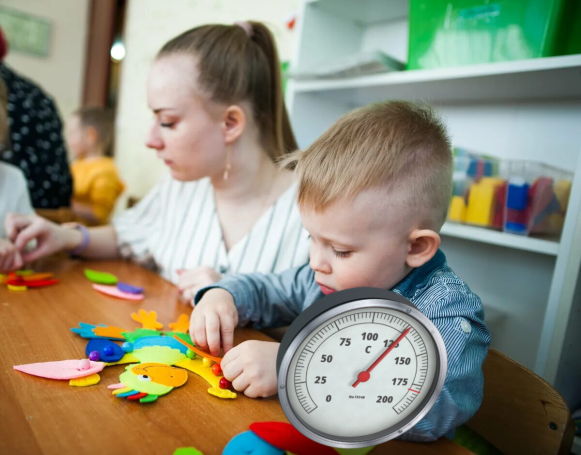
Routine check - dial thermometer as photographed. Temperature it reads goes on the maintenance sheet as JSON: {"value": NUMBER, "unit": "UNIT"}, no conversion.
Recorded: {"value": 125, "unit": "°C"}
